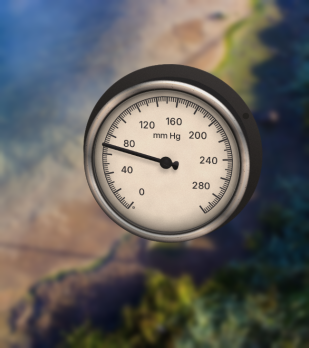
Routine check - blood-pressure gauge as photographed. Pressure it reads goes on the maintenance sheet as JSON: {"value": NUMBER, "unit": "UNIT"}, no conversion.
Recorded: {"value": 70, "unit": "mmHg"}
